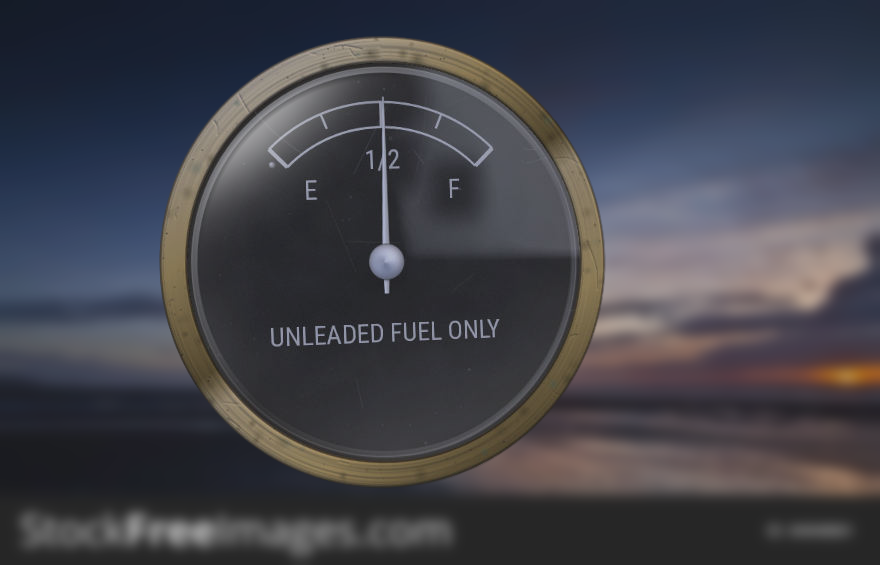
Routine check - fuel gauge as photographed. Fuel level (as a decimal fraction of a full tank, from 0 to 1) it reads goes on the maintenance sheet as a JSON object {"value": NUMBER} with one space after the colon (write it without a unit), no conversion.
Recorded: {"value": 0.5}
